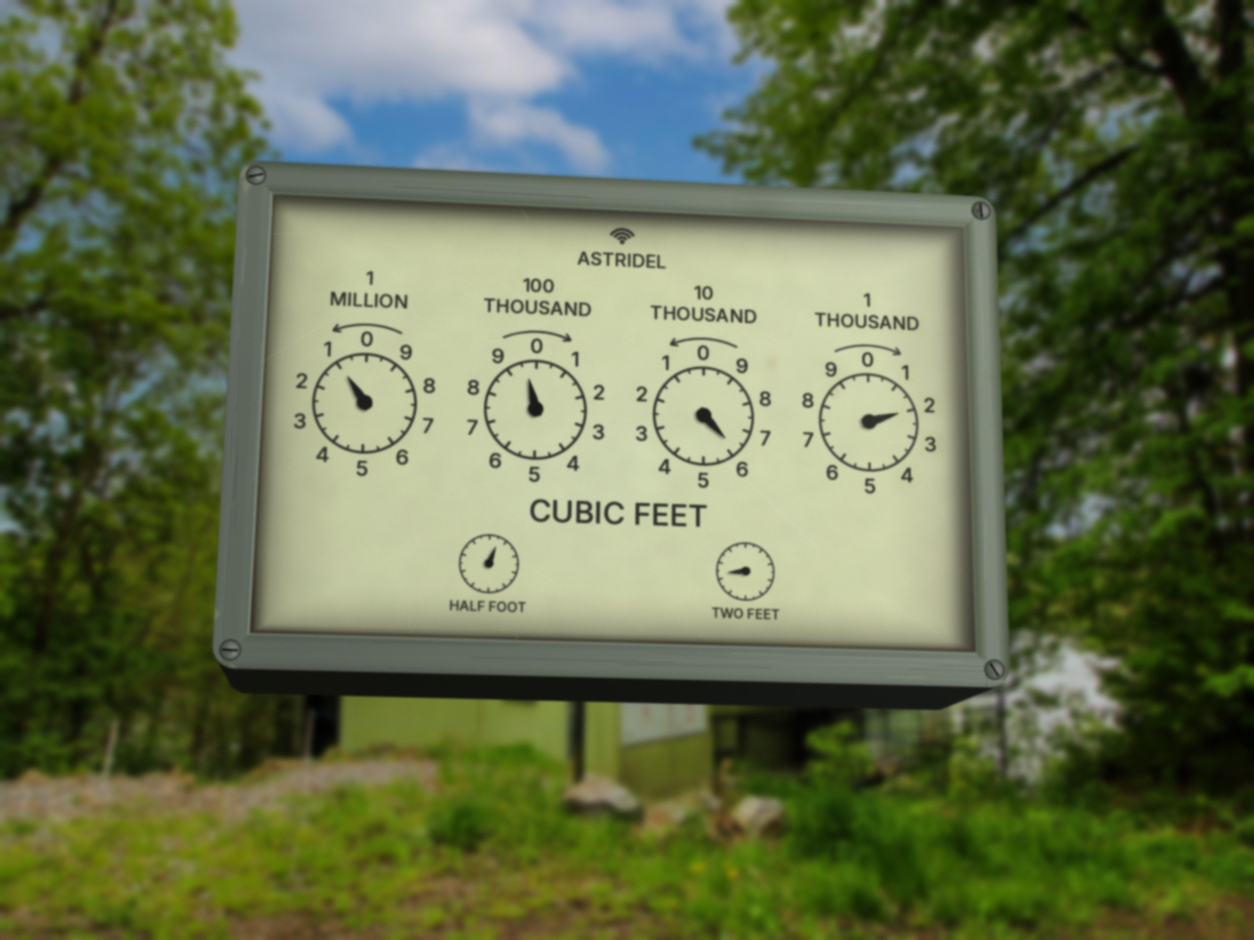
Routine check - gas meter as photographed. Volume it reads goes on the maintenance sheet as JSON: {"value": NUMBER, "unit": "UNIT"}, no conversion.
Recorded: {"value": 96200, "unit": "ft³"}
